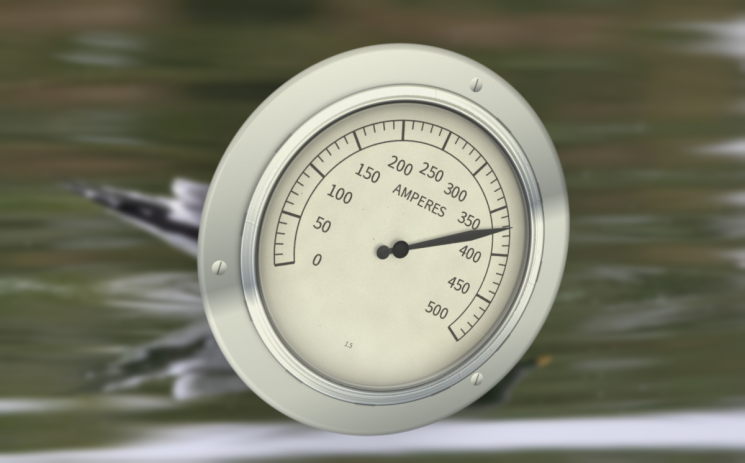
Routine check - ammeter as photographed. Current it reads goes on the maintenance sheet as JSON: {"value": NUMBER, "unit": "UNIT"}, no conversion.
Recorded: {"value": 370, "unit": "A"}
